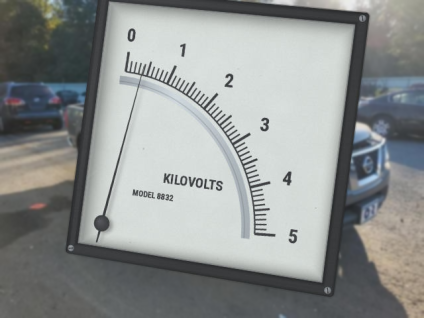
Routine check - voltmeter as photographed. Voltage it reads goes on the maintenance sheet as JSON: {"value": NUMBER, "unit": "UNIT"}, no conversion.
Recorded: {"value": 0.4, "unit": "kV"}
